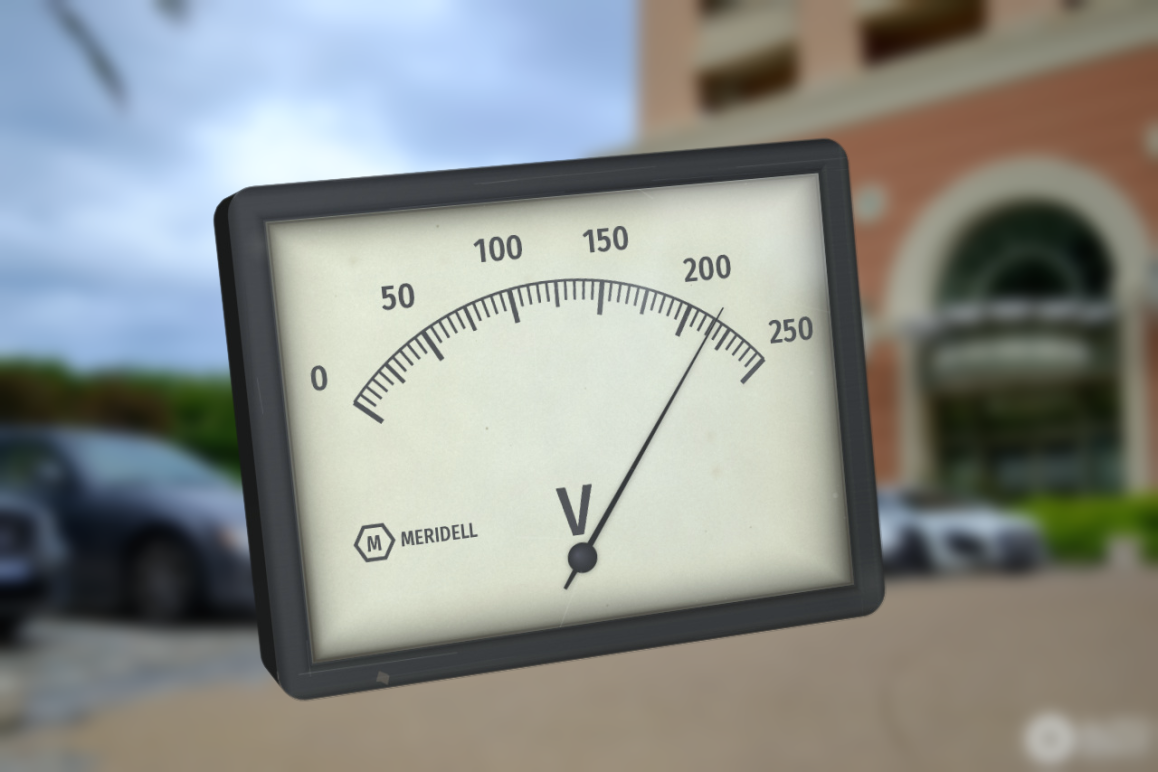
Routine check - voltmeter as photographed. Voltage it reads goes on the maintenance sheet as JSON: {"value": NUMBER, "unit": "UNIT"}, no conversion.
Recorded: {"value": 215, "unit": "V"}
